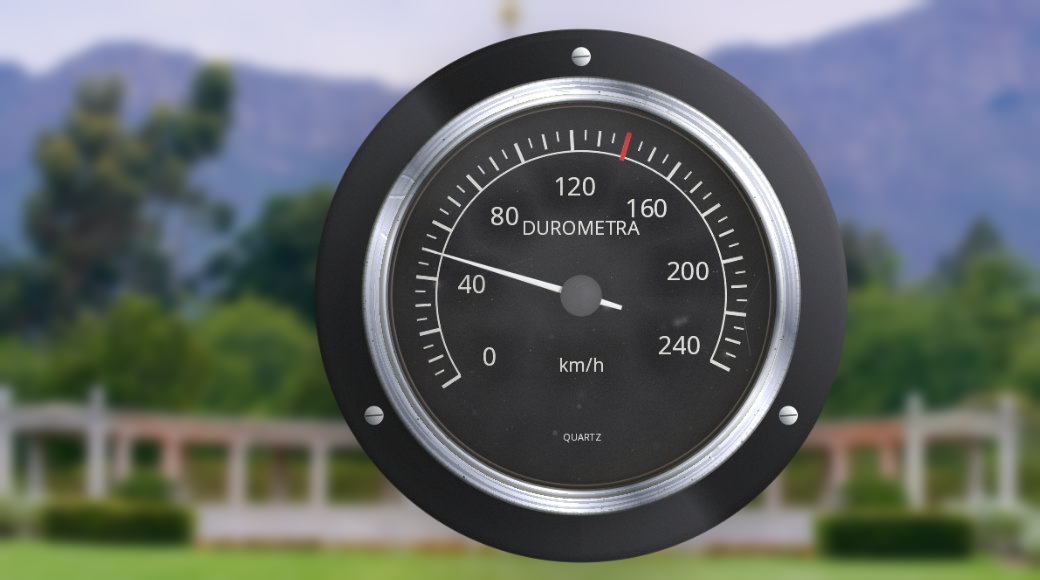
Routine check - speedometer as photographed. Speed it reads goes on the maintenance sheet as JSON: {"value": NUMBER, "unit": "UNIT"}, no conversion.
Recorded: {"value": 50, "unit": "km/h"}
